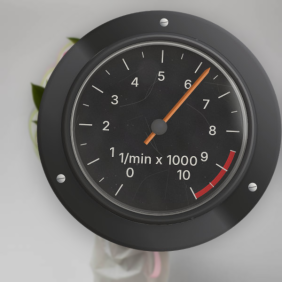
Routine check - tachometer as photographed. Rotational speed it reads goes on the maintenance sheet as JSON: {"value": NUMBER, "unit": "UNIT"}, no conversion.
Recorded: {"value": 6250, "unit": "rpm"}
